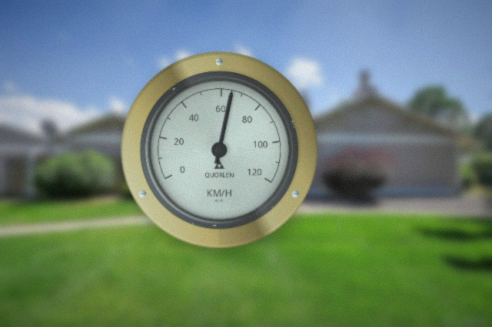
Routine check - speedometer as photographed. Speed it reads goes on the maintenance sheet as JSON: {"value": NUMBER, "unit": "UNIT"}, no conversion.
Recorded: {"value": 65, "unit": "km/h"}
